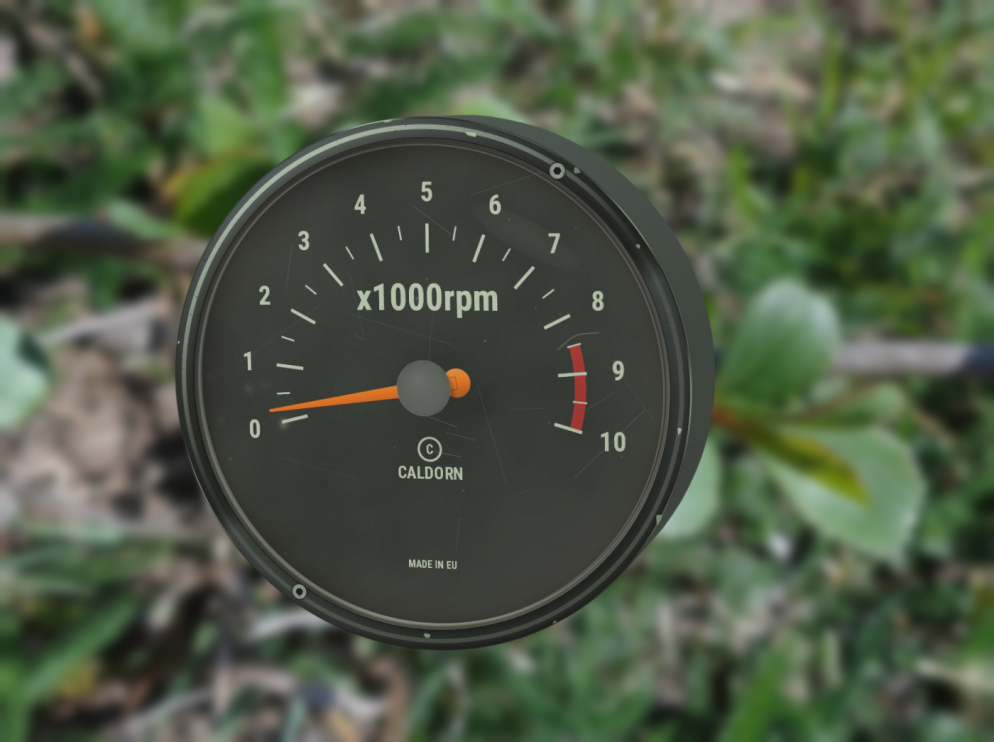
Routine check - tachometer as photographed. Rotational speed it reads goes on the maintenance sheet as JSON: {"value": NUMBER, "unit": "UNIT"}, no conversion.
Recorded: {"value": 250, "unit": "rpm"}
